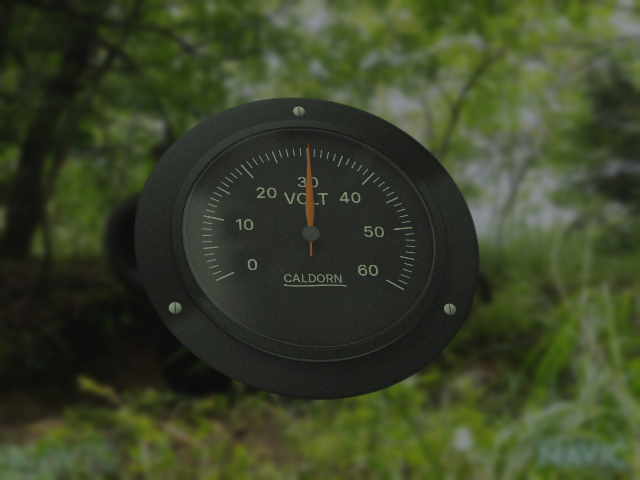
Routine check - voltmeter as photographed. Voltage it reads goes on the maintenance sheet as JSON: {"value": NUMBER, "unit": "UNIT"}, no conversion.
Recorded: {"value": 30, "unit": "V"}
